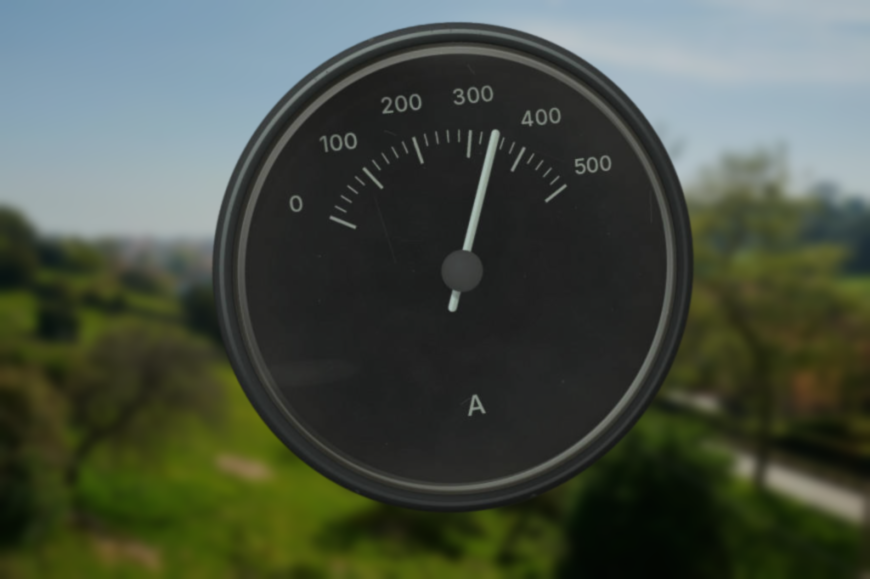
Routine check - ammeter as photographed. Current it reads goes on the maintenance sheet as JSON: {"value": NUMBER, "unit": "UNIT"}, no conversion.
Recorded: {"value": 340, "unit": "A"}
